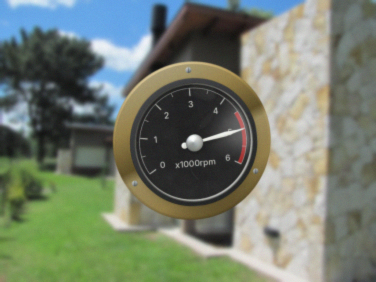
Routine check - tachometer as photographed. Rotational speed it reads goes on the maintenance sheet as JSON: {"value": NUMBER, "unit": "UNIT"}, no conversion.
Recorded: {"value": 5000, "unit": "rpm"}
